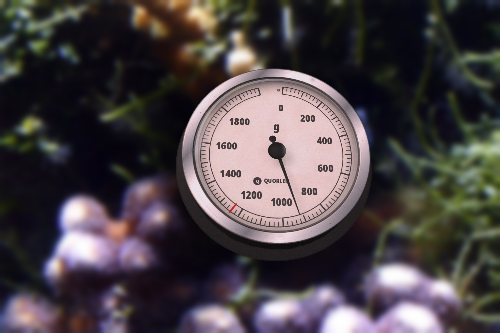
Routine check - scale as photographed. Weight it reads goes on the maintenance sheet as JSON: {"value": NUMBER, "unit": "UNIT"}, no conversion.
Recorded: {"value": 920, "unit": "g"}
